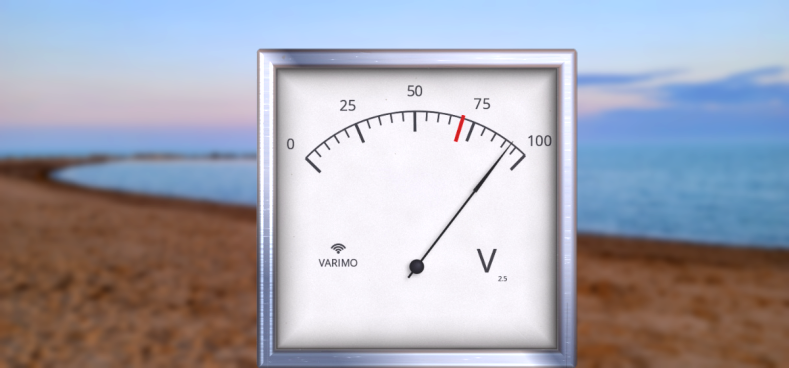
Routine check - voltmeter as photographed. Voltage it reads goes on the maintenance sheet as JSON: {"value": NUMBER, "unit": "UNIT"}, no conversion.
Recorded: {"value": 92.5, "unit": "V"}
